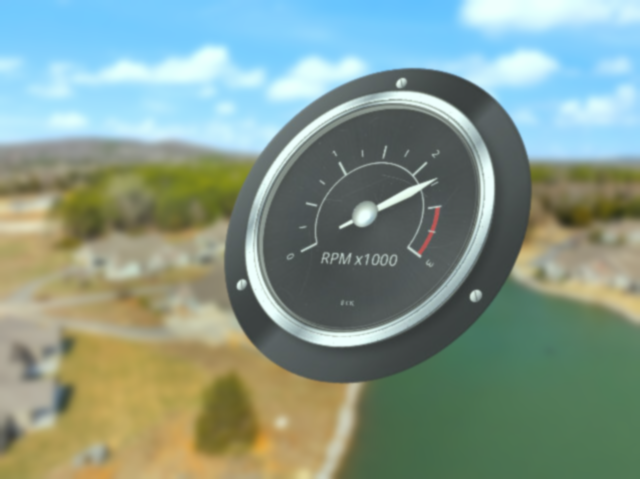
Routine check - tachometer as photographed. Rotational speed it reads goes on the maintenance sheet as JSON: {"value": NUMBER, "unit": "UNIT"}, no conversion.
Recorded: {"value": 2250, "unit": "rpm"}
